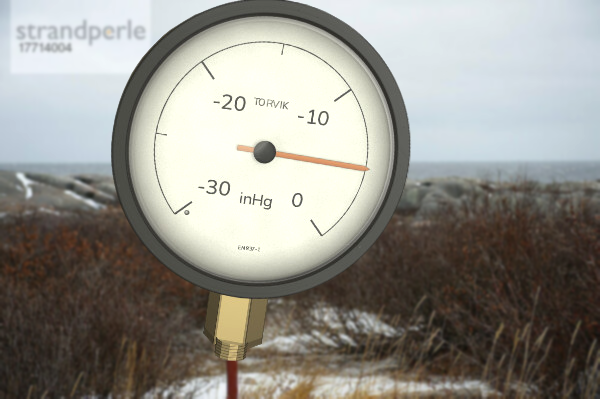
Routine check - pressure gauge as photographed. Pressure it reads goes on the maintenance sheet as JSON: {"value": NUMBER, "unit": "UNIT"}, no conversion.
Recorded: {"value": -5, "unit": "inHg"}
